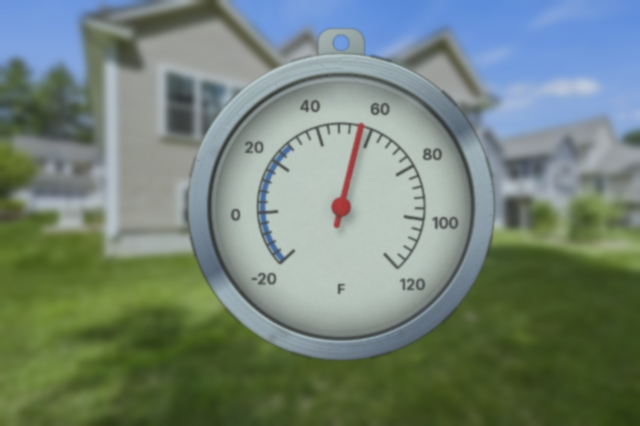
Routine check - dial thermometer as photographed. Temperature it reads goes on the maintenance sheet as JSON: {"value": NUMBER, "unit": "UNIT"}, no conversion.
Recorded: {"value": 56, "unit": "°F"}
